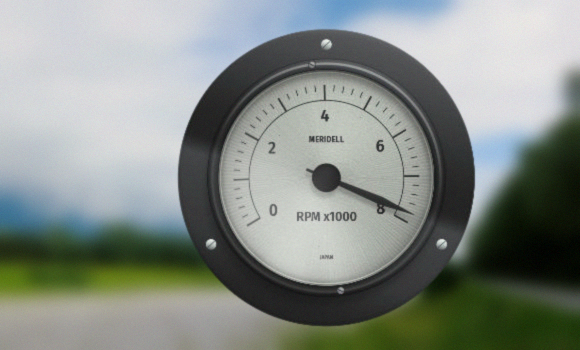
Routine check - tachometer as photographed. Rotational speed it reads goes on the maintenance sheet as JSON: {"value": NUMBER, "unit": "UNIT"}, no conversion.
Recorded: {"value": 7800, "unit": "rpm"}
